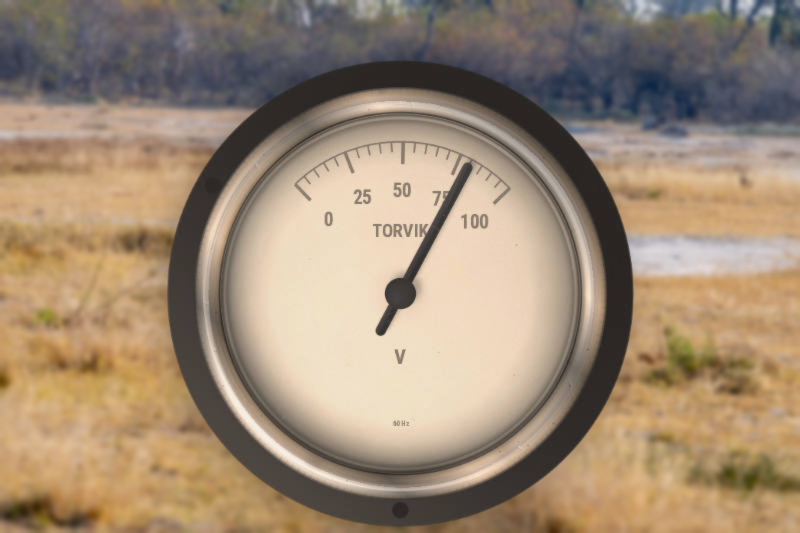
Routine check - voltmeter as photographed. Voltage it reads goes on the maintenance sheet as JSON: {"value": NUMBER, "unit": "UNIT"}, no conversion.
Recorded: {"value": 80, "unit": "V"}
